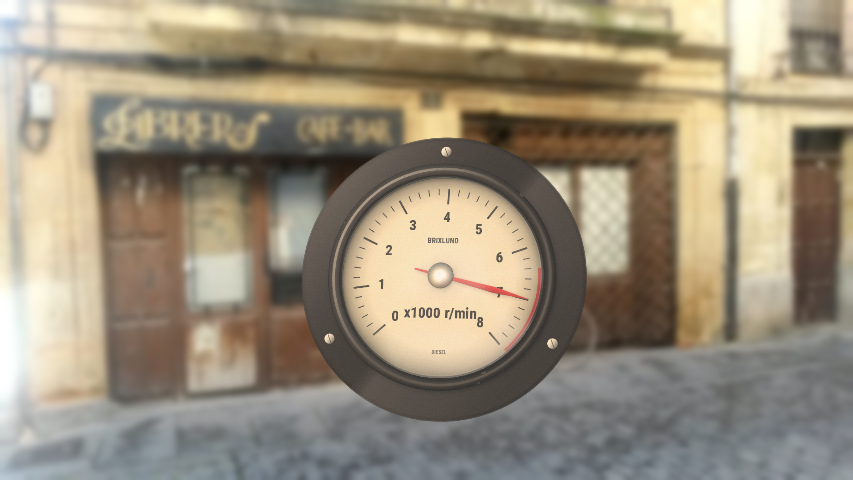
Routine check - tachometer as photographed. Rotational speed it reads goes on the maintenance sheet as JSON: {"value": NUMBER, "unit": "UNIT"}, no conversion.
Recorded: {"value": 7000, "unit": "rpm"}
